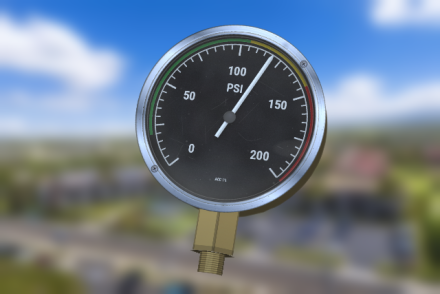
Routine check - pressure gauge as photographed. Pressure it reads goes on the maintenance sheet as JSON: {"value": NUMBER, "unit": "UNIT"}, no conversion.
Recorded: {"value": 120, "unit": "psi"}
